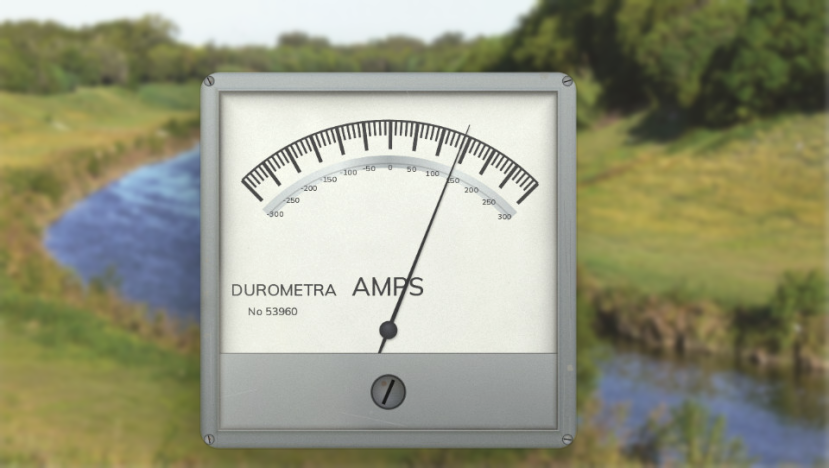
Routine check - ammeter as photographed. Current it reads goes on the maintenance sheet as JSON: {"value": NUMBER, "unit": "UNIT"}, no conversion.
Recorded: {"value": 140, "unit": "A"}
